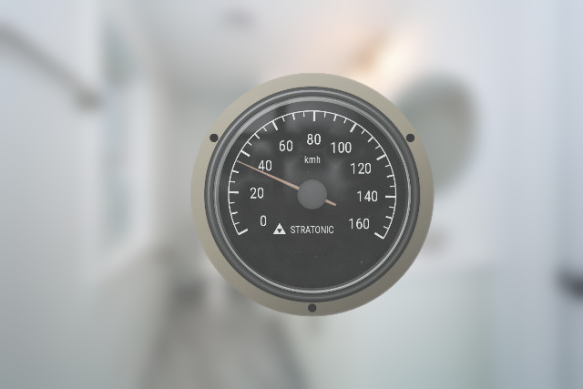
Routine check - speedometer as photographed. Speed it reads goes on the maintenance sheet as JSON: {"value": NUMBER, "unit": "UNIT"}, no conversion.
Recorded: {"value": 35, "unit": "km/h"}
